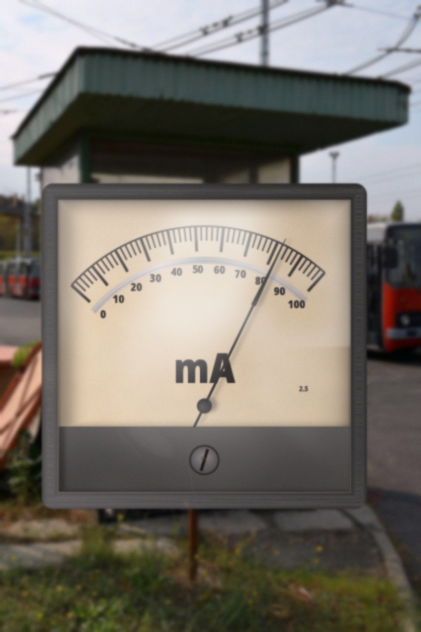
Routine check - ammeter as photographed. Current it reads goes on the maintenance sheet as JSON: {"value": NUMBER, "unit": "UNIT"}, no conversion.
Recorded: {"value": 82, "unit": "mA"}
